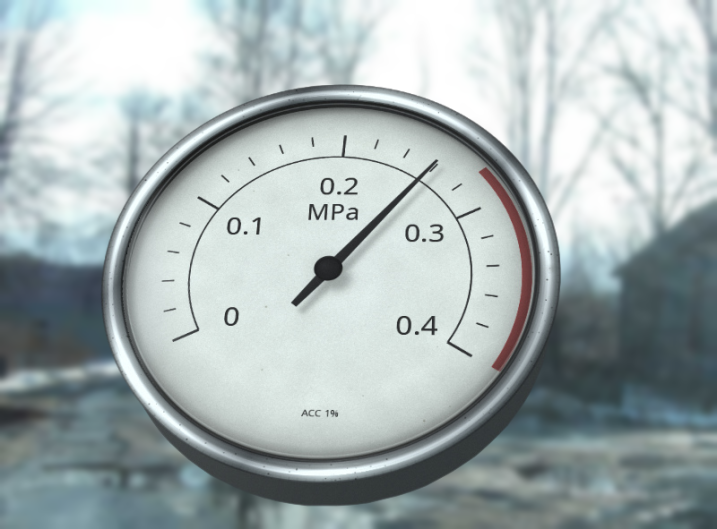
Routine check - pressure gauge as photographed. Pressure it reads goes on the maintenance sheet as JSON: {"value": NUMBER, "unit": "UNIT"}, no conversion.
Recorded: {"value": 0.26, "unit": "MPa"}
